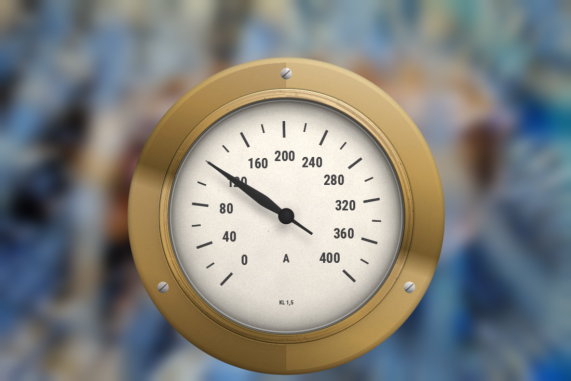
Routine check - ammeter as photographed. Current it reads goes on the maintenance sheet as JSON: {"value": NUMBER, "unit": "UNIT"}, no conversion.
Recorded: {"value": 120, "unit": "A"}
